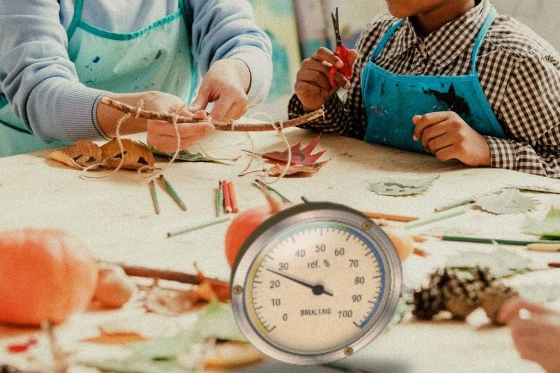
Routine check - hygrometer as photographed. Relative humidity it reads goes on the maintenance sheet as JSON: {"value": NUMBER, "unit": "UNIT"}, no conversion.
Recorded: {"value": 26, "unit": "%"}
